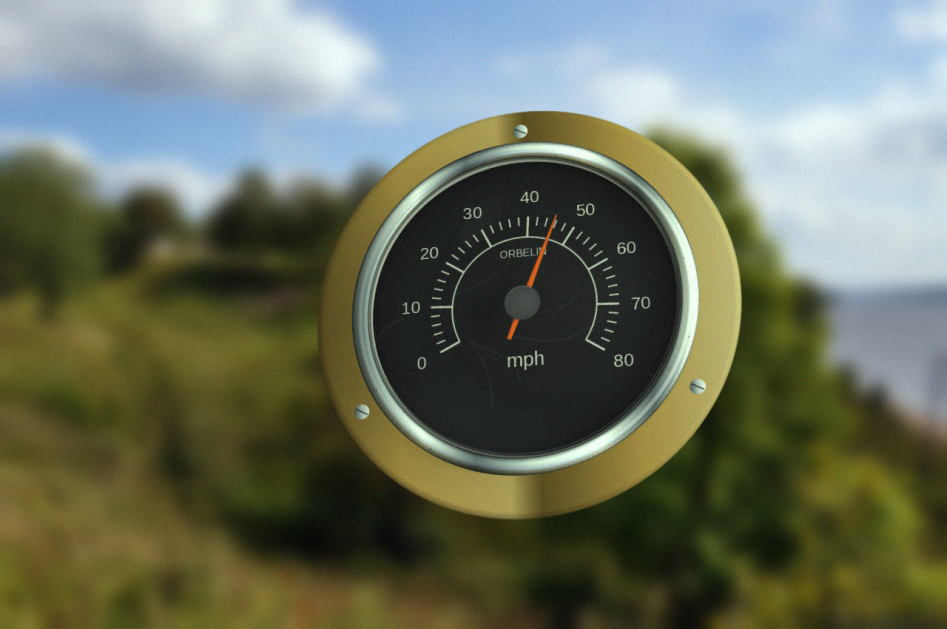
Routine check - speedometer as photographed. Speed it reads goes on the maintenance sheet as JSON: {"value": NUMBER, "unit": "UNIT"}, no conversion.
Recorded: {"value": 46, "unit": "mph"}
